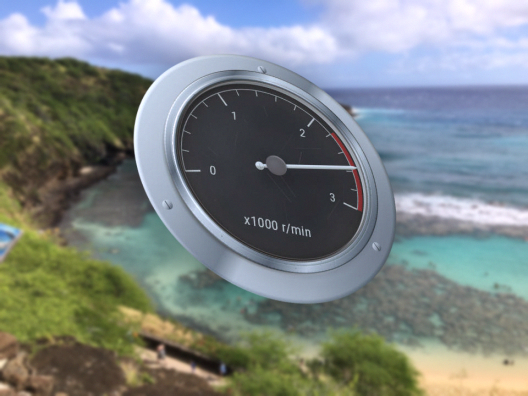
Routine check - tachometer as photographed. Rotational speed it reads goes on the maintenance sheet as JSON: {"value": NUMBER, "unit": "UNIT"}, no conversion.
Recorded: {"value": 2600, "unit": "rpm"}
